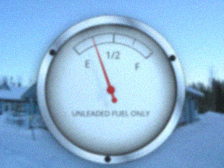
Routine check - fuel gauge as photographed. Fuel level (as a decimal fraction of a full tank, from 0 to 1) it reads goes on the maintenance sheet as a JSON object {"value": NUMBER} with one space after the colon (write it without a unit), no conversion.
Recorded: {"value": 0.25}
